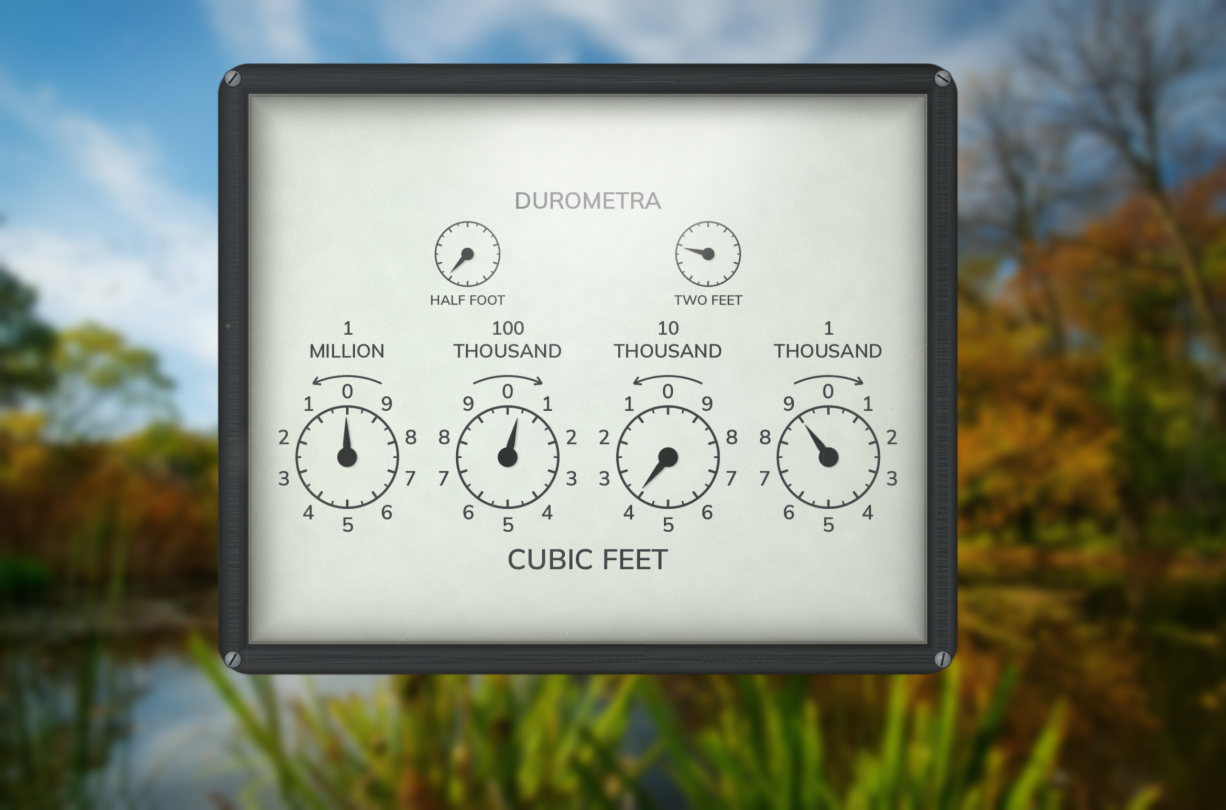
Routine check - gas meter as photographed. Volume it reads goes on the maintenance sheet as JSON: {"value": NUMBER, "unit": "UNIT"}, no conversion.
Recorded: {"value": 3900, "unit": "ft³"}
